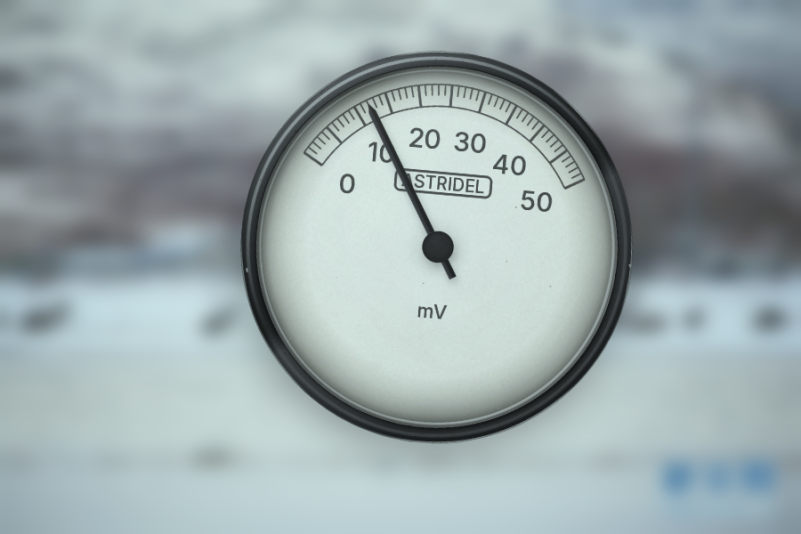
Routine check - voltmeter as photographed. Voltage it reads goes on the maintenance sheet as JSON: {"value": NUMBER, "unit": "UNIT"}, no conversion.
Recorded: {"value": 12, "unit": "mV"}
